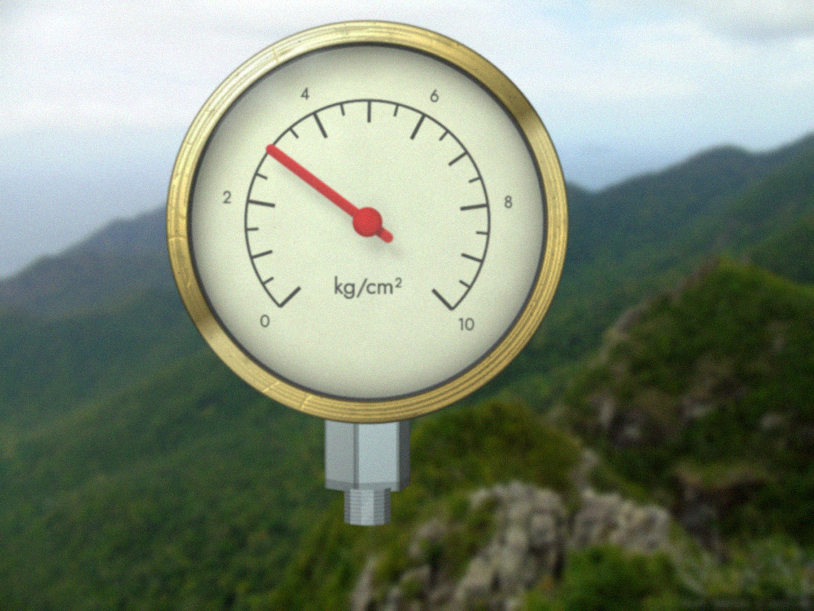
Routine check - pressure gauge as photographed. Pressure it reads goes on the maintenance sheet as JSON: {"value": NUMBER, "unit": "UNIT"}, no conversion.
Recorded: {"value": 3, "unit": "kg/cm²"}
